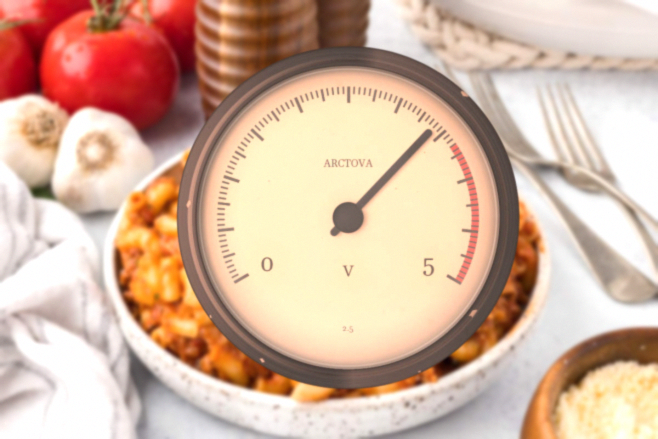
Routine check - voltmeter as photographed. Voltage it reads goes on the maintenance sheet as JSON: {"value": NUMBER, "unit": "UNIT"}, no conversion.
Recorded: {"value": 3.4, "unit": "V"}
